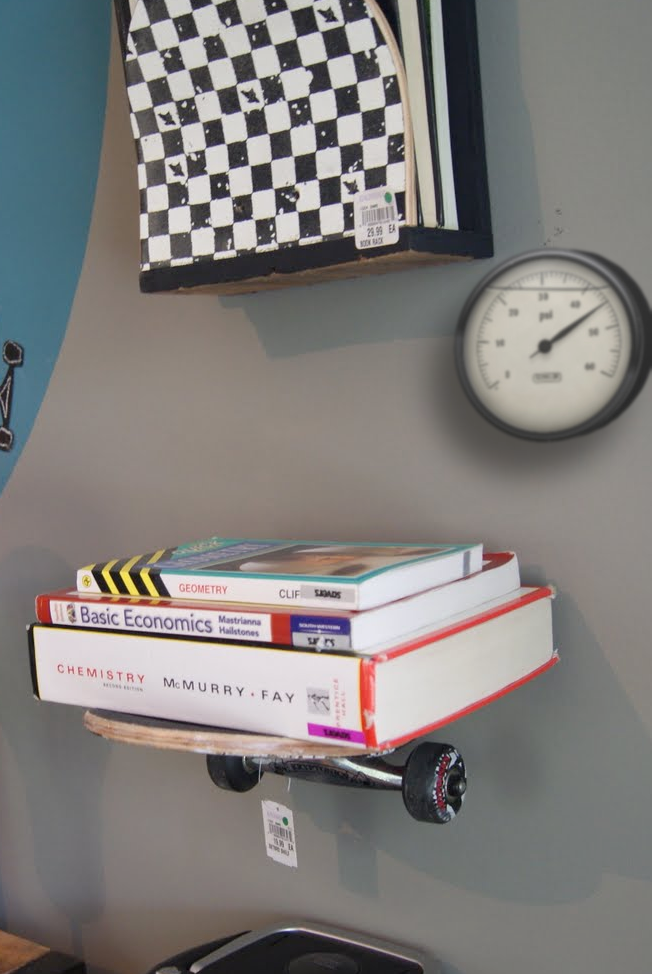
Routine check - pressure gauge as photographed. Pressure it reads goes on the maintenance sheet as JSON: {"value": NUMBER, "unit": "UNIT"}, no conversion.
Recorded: {"value": 45, "unit": "psi"}
